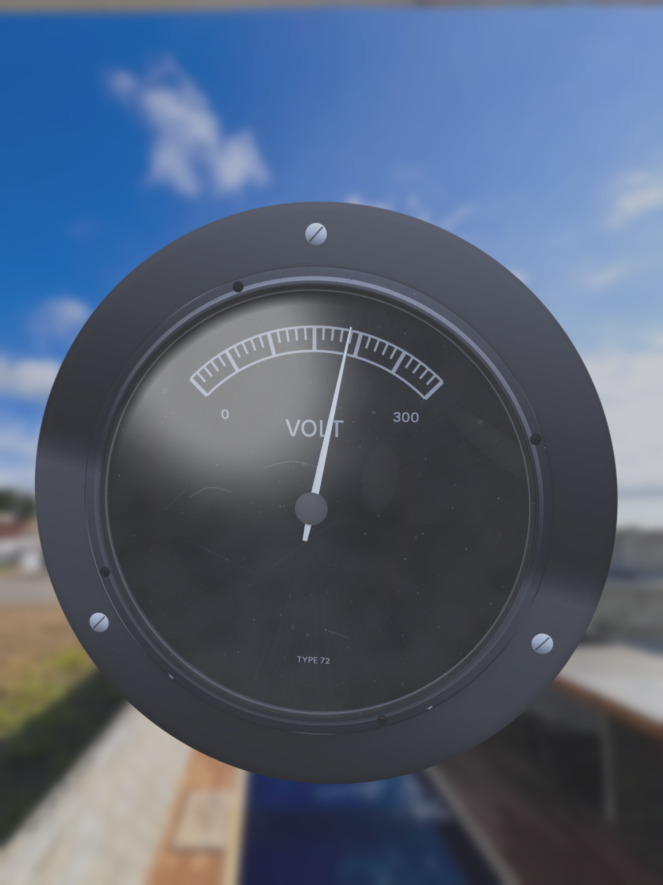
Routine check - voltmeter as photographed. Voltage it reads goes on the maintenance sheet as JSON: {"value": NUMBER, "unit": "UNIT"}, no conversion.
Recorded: {"value": 190, "unit": "V"}
